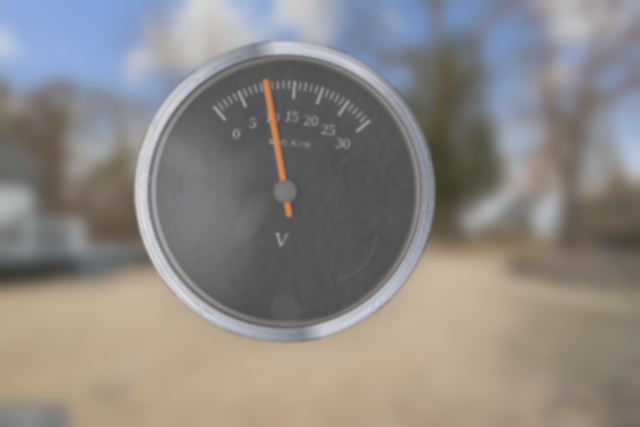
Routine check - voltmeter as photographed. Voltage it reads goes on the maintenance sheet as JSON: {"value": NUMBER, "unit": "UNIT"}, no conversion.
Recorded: {"value": 10, "unit": "V"}
